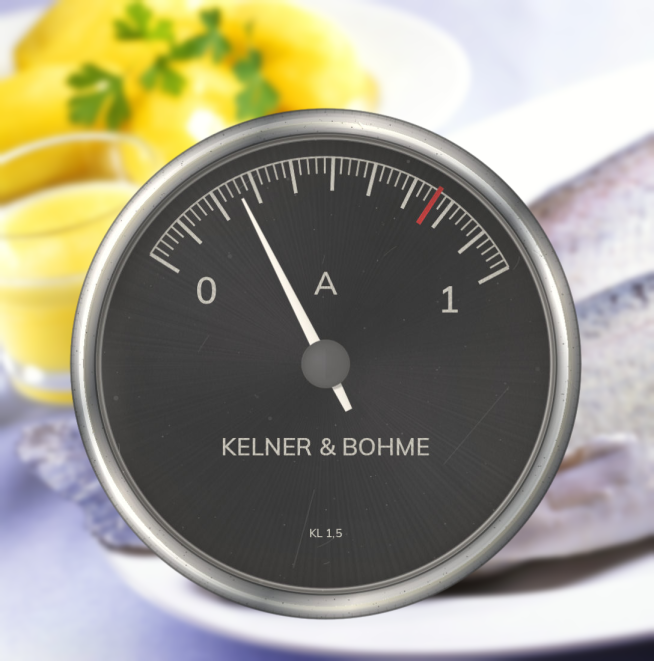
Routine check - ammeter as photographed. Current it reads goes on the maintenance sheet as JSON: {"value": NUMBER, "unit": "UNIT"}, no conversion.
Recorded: {"value": 0.26, "unit": "A"}
